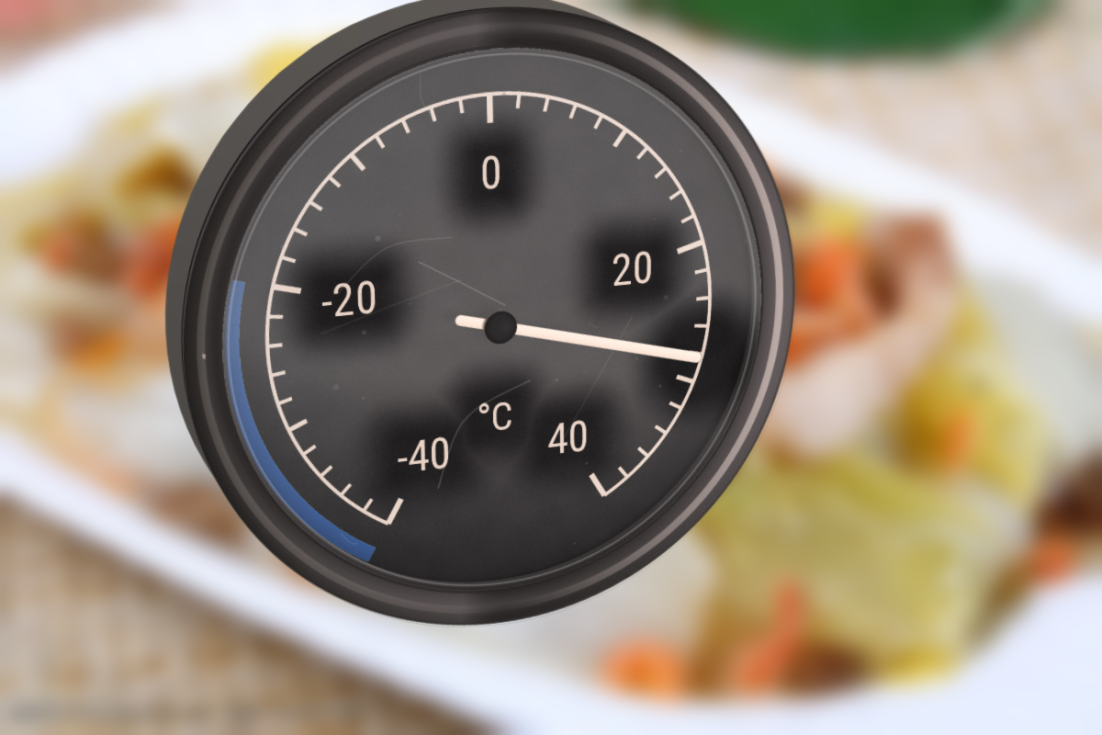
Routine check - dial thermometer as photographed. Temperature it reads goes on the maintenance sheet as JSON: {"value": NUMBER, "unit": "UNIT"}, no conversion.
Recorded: {"value": 28, "unit": "°C"}
